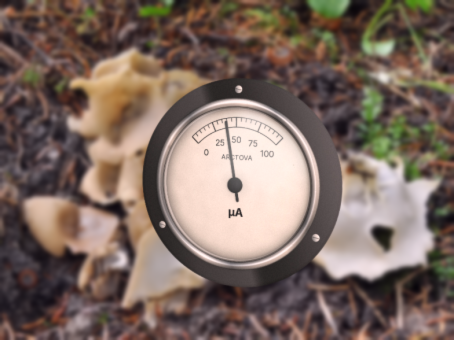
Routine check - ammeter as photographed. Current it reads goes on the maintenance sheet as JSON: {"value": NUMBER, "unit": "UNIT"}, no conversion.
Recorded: {"value": 40, "unit": "µA"}
